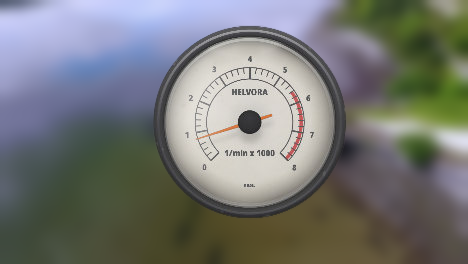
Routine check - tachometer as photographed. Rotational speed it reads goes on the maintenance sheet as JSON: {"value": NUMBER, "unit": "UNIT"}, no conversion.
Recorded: {"value": 800, "unit": "rpm"}
